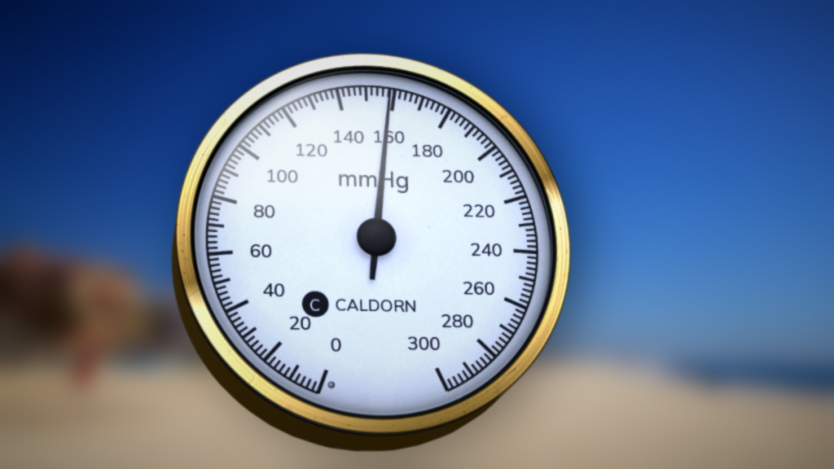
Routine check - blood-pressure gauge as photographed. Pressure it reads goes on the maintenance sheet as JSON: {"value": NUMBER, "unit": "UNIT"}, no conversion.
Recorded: {"value": 158, "unit": "mmHg"}
